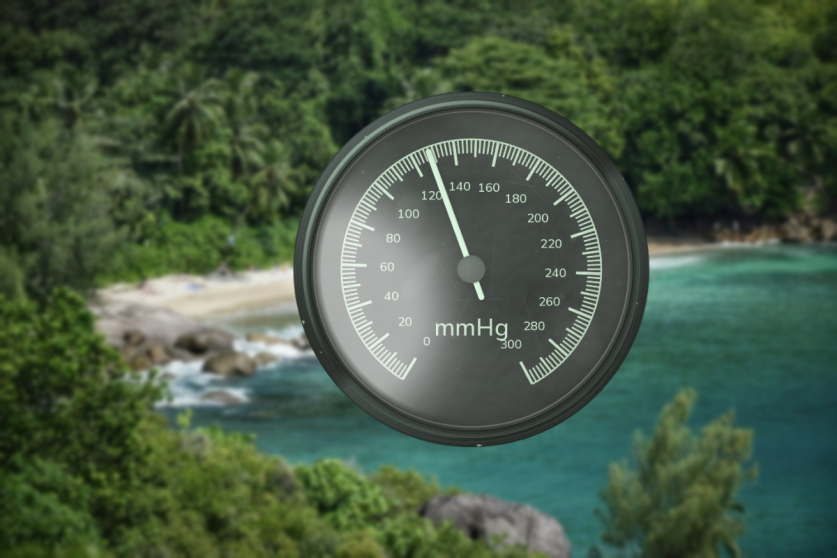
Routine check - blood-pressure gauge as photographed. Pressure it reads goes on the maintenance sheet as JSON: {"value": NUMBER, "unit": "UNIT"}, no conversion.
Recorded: {"value": 128, "unit": "mmHg"}
